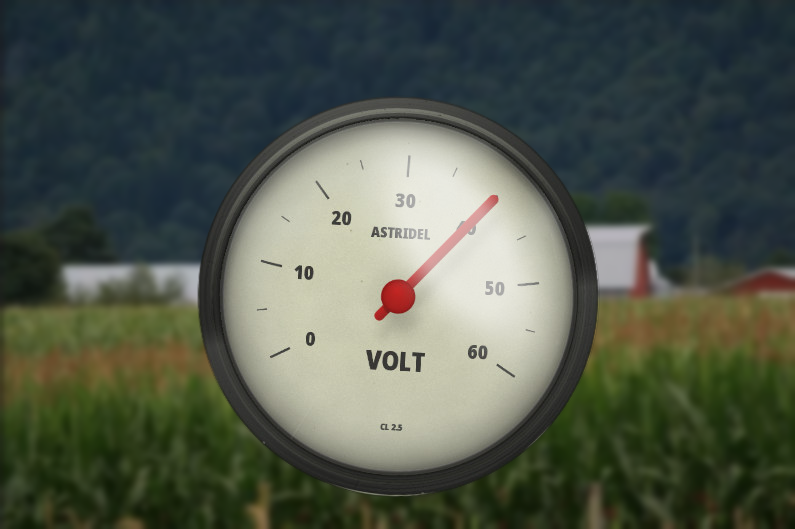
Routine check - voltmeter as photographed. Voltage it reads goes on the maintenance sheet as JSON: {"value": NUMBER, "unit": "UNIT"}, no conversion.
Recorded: {"value": 40, "unit": "V"}
